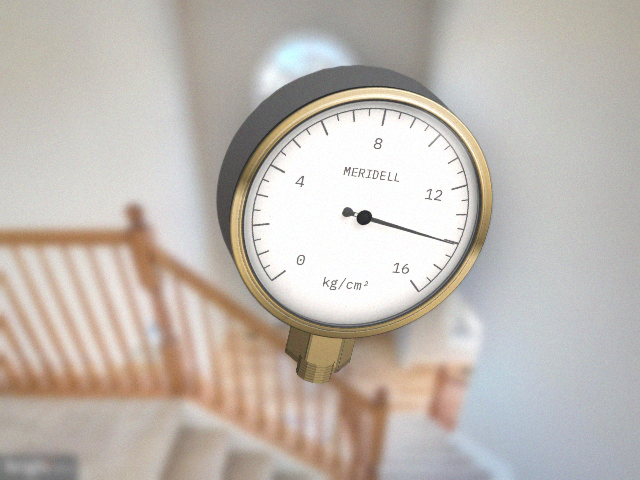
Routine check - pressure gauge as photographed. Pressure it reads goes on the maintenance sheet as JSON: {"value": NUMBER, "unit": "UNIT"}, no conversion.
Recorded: {"value": 14, "unit": "kg/cm²"}
